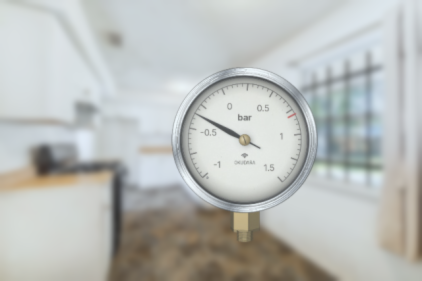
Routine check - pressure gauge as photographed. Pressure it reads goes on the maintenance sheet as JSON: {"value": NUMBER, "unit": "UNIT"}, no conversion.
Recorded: {"value": -0.35, "unit": "bar"}
